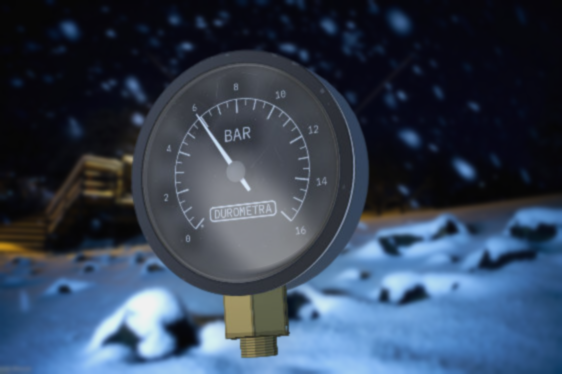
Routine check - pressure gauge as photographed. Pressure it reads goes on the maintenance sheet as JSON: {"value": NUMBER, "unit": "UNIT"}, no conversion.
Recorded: {"value": 6, "unit": "bar"}
